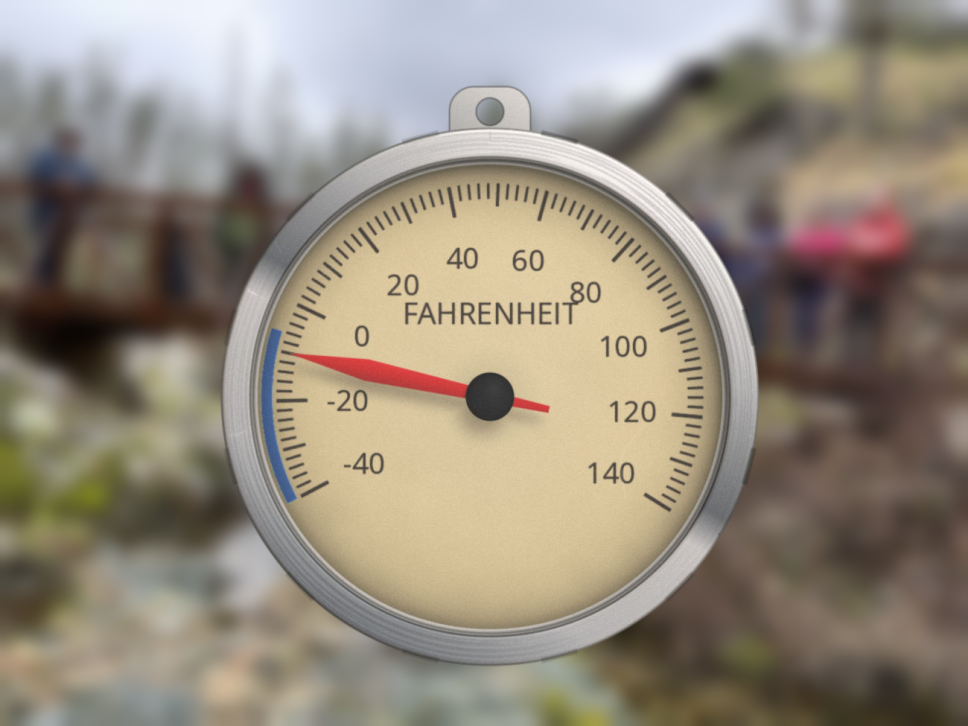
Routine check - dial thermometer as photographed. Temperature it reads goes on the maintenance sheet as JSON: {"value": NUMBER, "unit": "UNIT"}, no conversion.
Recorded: {"value": -10, "unit": "°F"}
